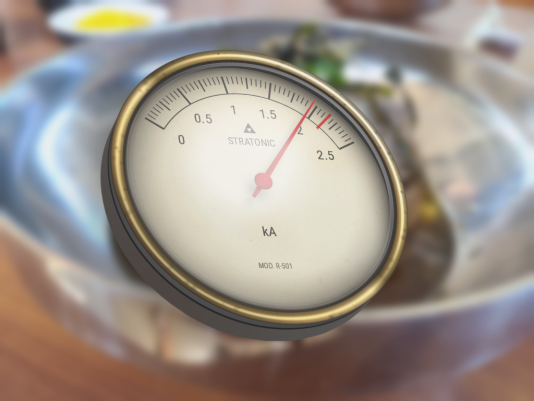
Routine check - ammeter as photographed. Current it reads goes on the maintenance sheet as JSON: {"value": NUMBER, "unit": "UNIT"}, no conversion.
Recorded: {"value": 1.95, "unit": "kA"}
